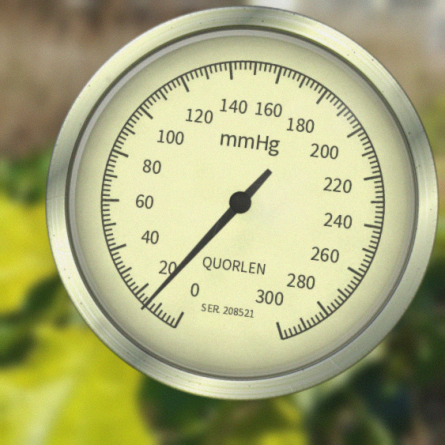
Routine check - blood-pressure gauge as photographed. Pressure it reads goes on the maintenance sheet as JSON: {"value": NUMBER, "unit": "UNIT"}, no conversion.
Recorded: {"value": 14, "unit": "mmHg"}
